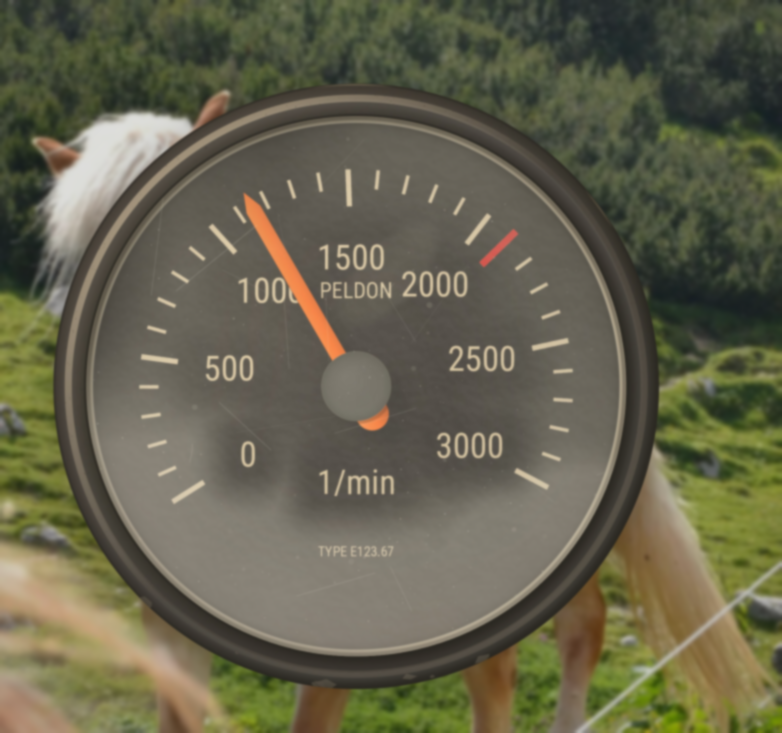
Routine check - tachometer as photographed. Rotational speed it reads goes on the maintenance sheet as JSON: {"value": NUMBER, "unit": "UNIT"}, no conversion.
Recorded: {"value": 1150, "unit": "rpm"}
